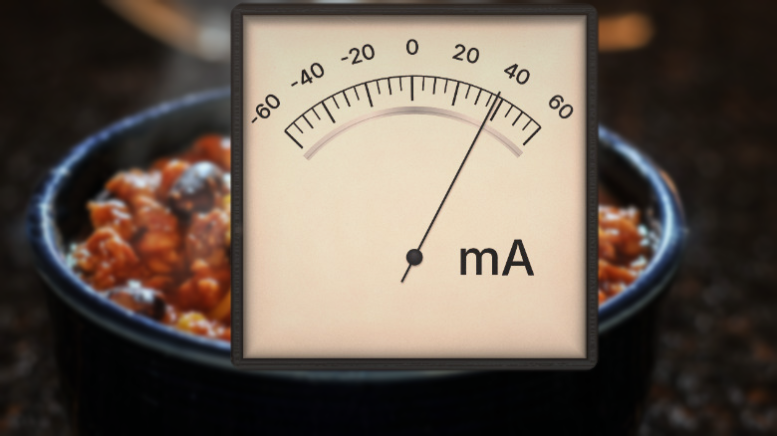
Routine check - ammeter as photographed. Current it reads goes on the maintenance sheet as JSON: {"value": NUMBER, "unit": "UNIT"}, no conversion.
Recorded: {"value": 37.5, "unit": "mA"}
